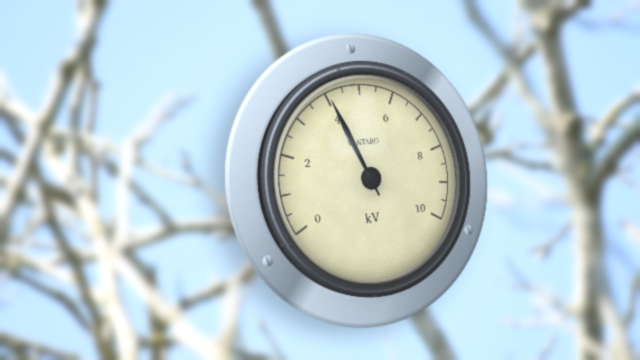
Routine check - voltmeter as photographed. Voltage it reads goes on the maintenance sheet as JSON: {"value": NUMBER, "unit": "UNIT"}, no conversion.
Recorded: {"value": 4, "unit": "kV"}
